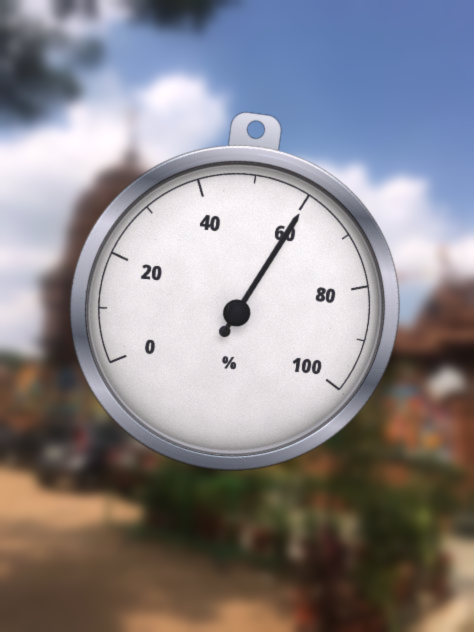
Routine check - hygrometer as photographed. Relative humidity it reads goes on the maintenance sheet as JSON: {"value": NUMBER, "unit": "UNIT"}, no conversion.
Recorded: {"value": 60, "unit": "%"}
